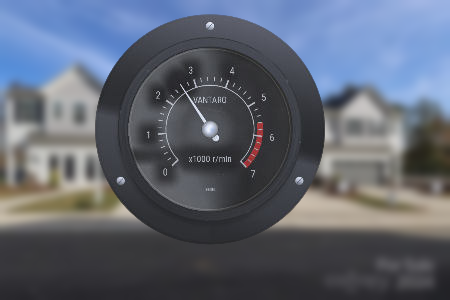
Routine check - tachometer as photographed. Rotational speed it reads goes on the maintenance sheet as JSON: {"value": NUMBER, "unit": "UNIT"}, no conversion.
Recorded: {"value": 2600, "unit": "rpm"}
